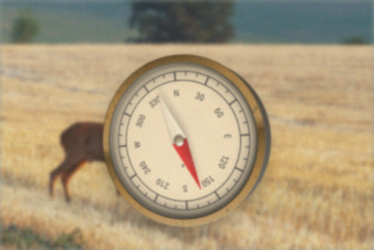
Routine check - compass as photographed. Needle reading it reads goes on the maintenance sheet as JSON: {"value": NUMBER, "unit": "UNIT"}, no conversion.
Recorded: {"value": 160, "unit": "°"}
